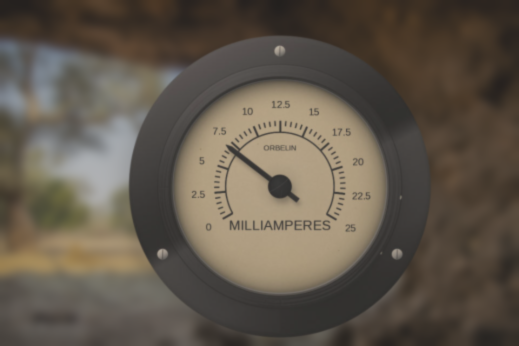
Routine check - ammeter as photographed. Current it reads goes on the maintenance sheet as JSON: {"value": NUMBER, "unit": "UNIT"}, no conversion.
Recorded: {"value": 7, "unit": "mA"}
